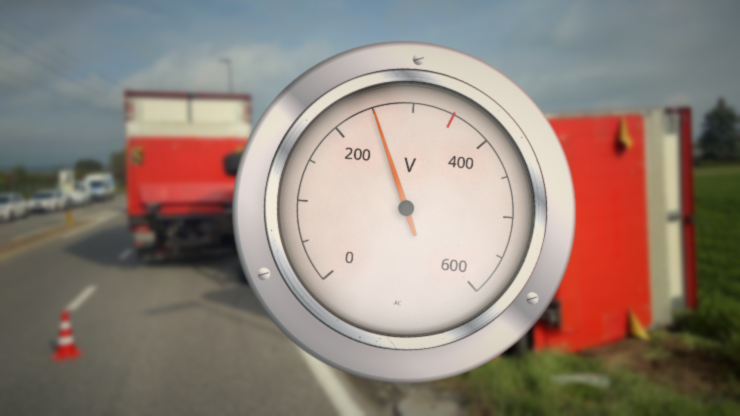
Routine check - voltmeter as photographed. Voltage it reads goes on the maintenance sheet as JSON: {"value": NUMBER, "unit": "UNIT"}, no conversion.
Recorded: {"value": 250, "unit": "V"}
